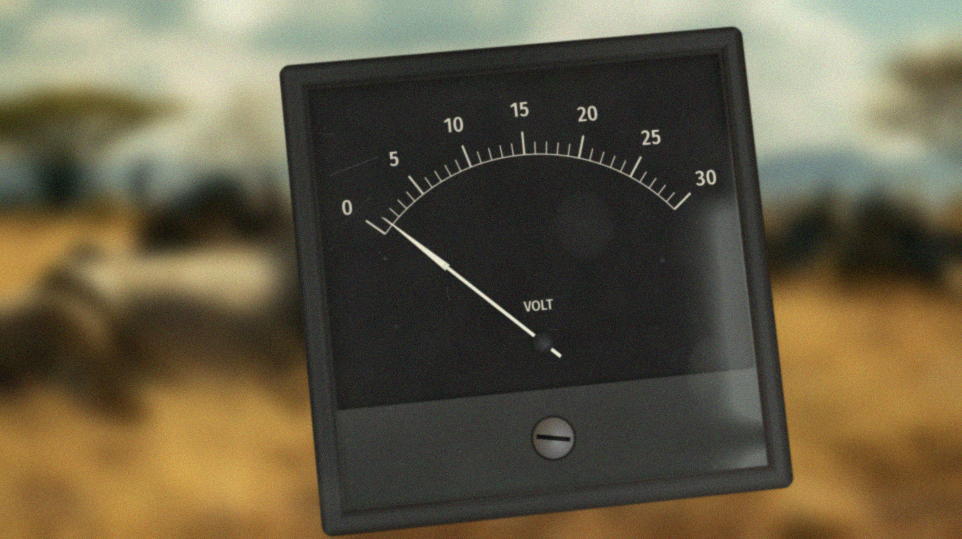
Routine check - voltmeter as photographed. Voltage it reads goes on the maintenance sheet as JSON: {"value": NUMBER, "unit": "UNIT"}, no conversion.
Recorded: {"value": 1, "unit": "V"}
